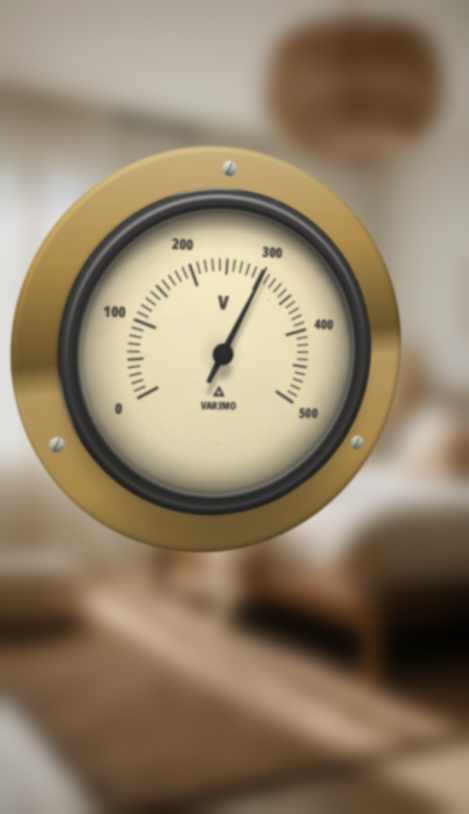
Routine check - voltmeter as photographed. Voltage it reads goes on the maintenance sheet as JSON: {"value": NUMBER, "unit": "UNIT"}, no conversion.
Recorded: {"value": 300, "unit": "V"}
